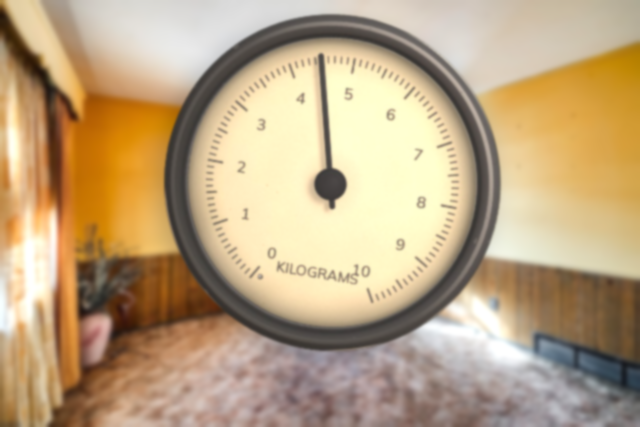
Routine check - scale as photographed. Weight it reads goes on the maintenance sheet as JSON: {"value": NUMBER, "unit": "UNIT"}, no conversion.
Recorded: {"value": 4.5, "unit": "kg"}
